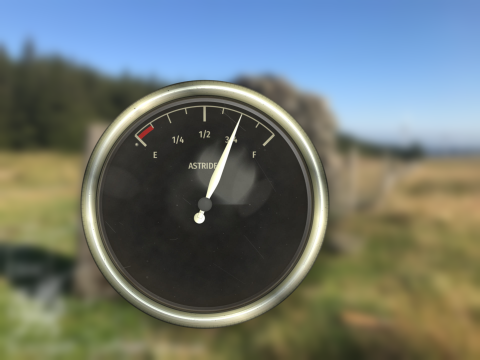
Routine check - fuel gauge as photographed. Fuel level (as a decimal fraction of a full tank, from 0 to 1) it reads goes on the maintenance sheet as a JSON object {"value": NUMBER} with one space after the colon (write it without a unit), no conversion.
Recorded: {"value": 0.75}
